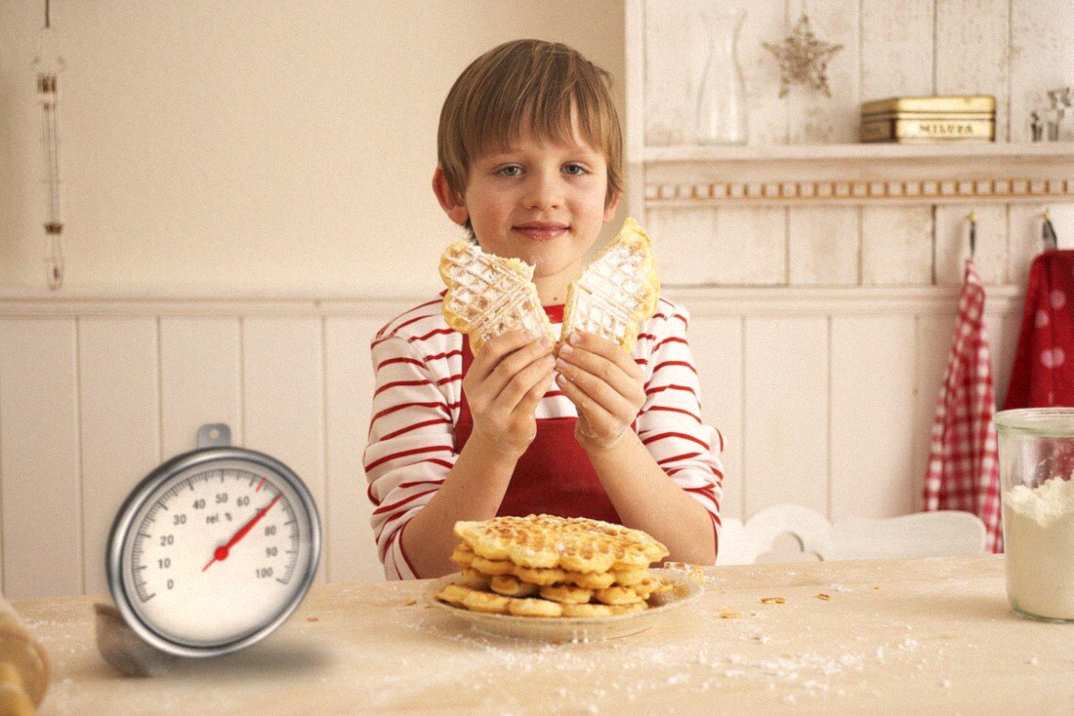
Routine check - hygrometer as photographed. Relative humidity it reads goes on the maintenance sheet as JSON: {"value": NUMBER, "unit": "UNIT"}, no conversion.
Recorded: {"value": 70, "unit": "%"}
